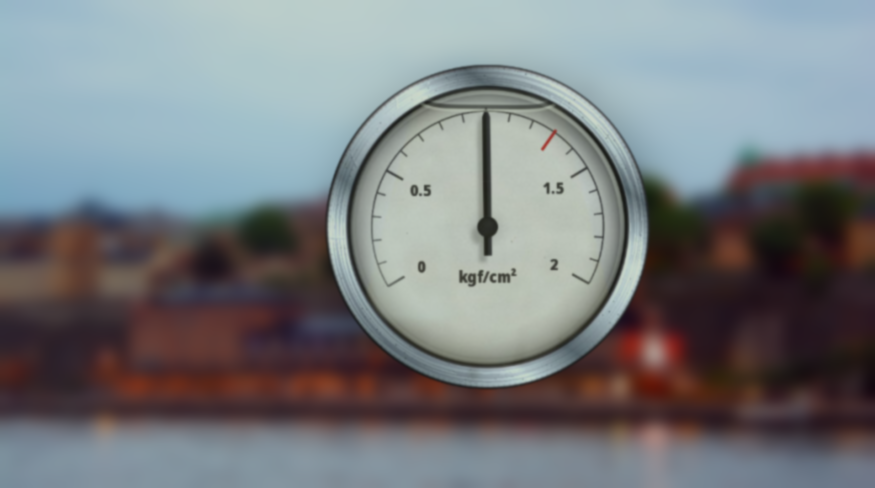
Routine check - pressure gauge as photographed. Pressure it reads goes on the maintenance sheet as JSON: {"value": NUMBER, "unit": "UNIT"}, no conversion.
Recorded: {"value": 1, "unit": "kg/cm²"}
